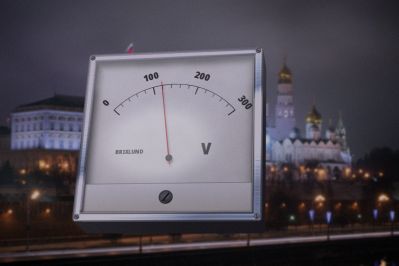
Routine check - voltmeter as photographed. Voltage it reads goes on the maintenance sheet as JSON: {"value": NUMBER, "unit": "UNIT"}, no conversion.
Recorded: {"value": 120, "unit": "V"}
